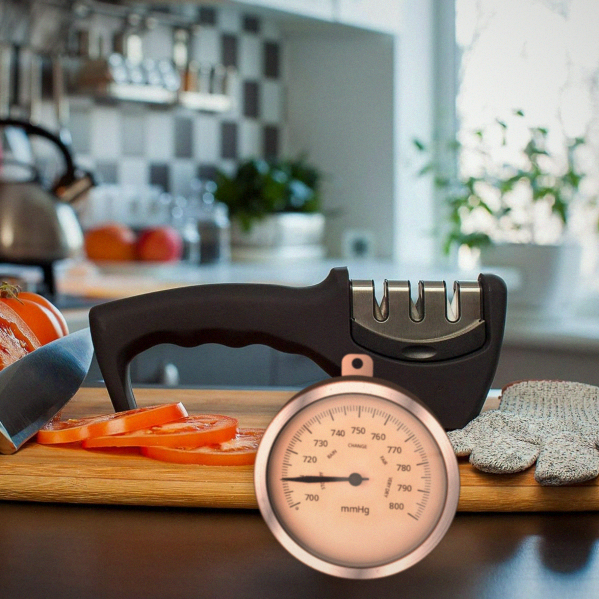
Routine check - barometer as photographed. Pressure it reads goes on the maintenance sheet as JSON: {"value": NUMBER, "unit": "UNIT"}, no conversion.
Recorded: {"value": 710, "unit": "mmHg"}
